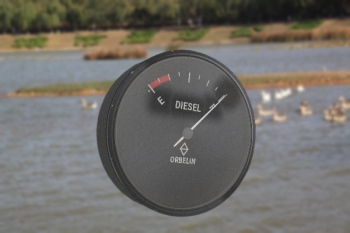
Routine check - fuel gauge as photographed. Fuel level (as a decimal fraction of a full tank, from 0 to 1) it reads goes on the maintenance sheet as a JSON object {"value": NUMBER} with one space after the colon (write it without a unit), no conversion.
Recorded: {"value": 1}
